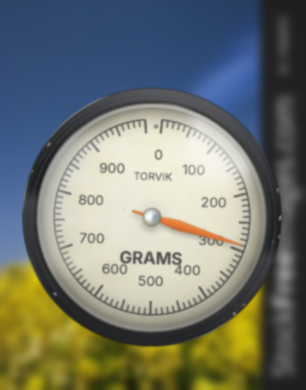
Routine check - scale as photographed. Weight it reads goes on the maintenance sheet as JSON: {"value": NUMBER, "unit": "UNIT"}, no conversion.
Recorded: {"value": 290, "unit": "g"}
